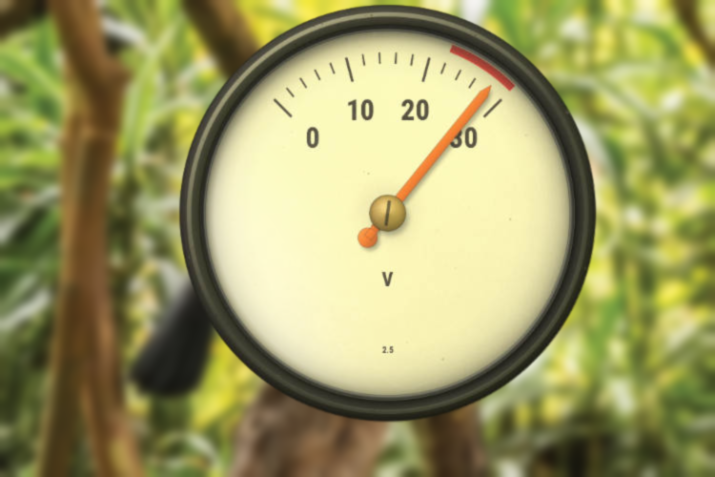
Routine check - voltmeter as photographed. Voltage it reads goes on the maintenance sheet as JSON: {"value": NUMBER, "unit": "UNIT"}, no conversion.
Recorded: {"value": 28, "unit": "V"}
